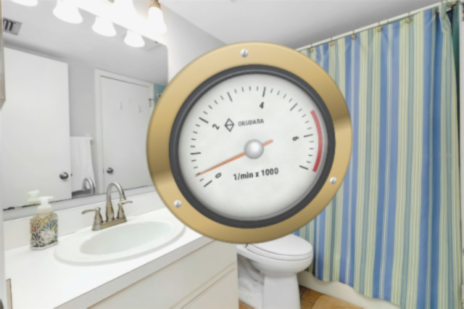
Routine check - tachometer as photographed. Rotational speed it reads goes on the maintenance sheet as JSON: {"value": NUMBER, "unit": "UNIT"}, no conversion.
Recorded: {"value": 400, "unit": "rpm"}
